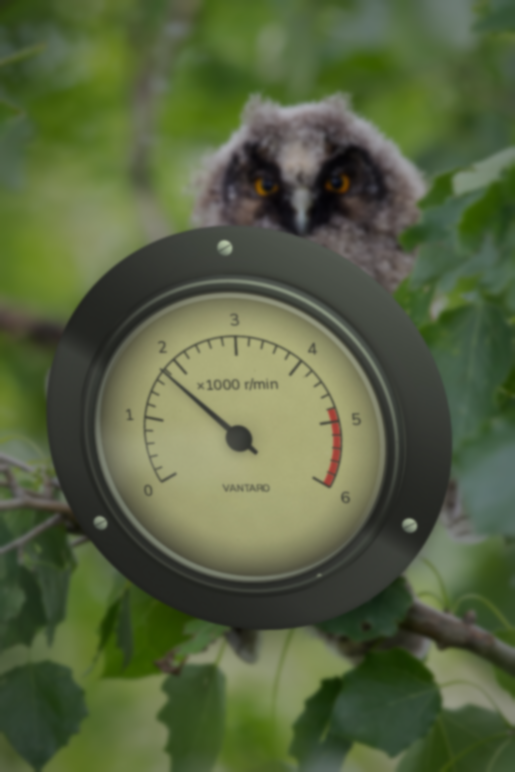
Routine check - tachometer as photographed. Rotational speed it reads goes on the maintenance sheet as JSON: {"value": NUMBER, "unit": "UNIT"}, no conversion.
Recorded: {"value": 1800, "unit": "rpm"}
